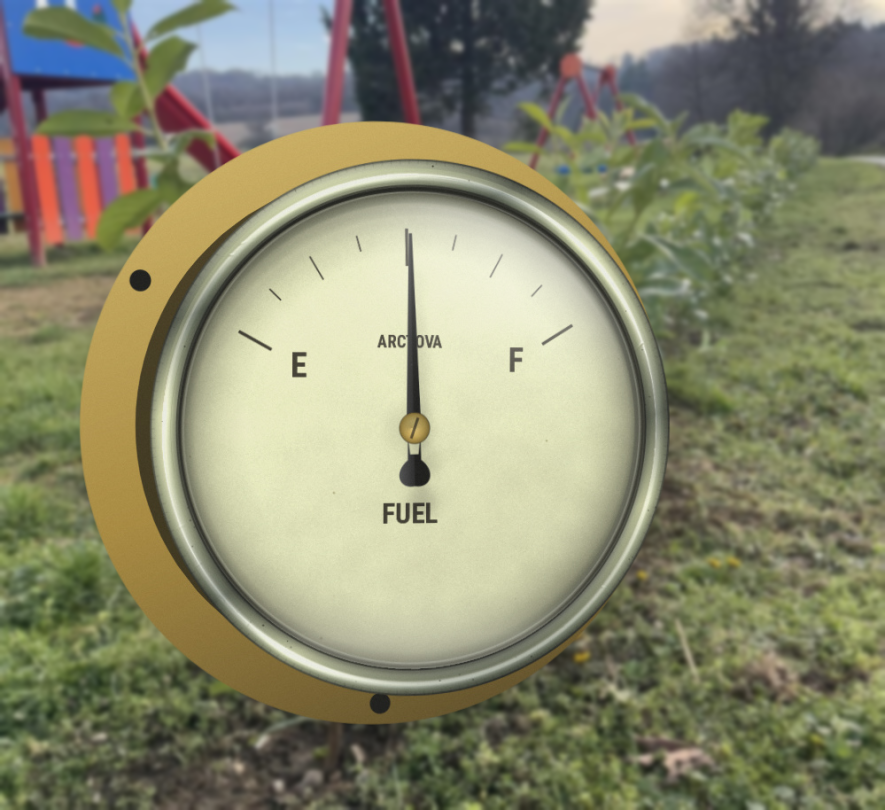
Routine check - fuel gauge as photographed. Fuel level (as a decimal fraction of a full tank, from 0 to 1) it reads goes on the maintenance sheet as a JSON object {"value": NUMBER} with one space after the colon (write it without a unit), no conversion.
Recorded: {"value": 0.5}
